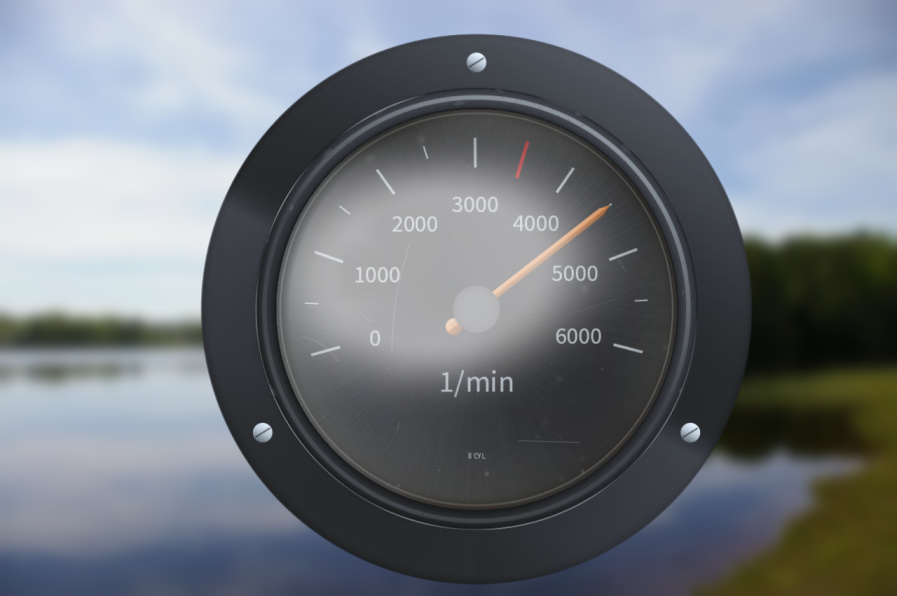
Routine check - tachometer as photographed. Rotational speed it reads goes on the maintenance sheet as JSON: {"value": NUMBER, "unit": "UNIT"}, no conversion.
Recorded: {"value": 4500, "unit": "rpm"}
